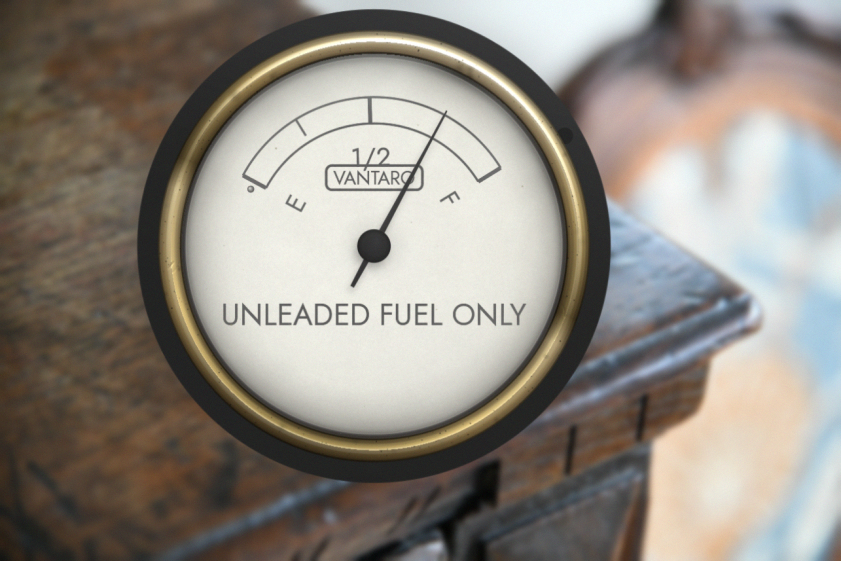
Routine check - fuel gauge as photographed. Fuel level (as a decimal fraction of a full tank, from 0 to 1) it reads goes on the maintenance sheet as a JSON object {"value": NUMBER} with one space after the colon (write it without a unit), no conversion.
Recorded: {"value": 0.75}
